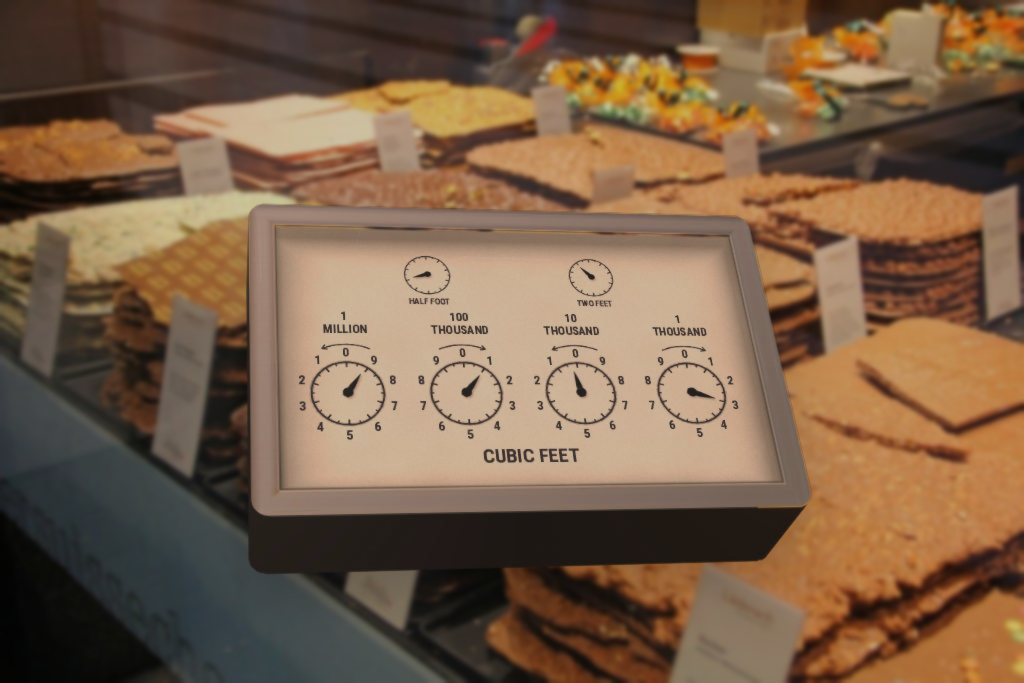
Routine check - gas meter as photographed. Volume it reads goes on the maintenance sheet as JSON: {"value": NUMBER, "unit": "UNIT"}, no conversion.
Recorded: {"value": 910300, "unit": "ft³"}
